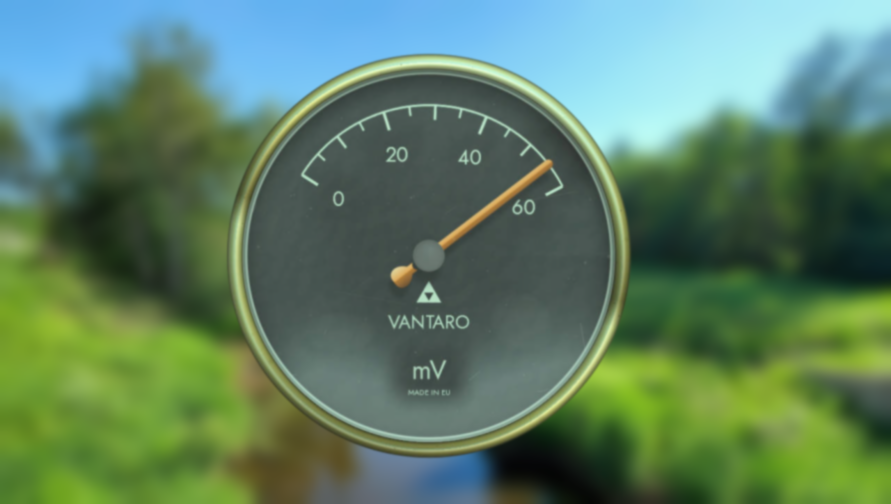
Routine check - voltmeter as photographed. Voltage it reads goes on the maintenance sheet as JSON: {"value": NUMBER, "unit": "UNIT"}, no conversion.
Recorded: {"value": 55, "unit": "mV"}
